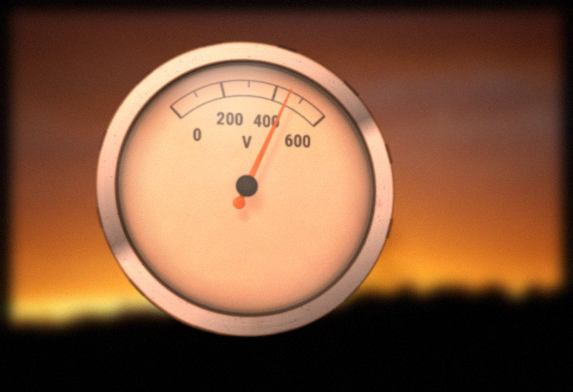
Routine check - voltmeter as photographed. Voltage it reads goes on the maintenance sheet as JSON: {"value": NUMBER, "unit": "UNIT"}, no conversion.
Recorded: {"value": 450, "unit": "V"}
